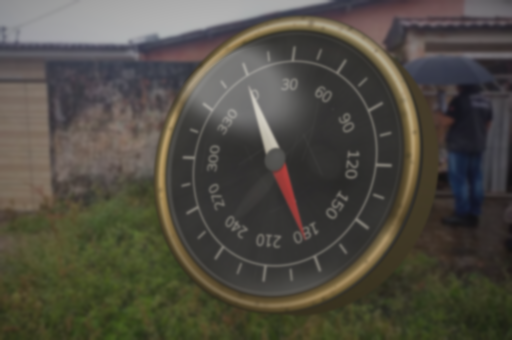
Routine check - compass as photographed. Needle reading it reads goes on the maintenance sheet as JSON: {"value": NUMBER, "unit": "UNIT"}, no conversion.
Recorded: {"value": 180, "unit": "°"}
